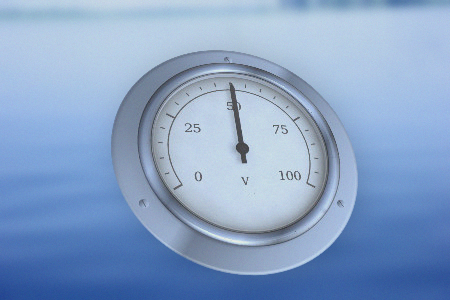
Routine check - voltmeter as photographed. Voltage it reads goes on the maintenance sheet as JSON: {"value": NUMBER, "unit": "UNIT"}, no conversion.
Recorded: {"value": 50, "unit": "V"}
